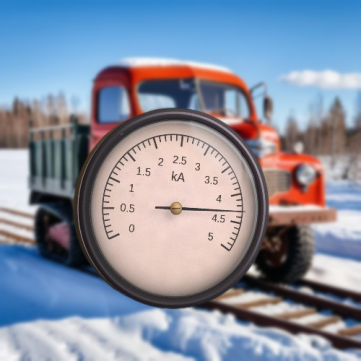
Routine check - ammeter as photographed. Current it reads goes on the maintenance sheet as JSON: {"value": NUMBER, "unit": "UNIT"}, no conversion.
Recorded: {"value": 4.3, "unit": "kA"}
